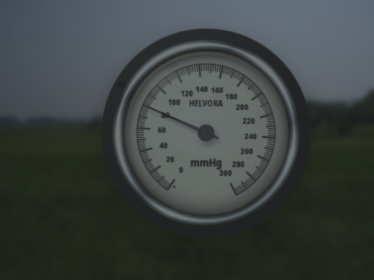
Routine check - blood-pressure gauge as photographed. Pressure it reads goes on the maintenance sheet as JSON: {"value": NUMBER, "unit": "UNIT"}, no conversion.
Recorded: {"value": 80, "unit": "mmHg"}
